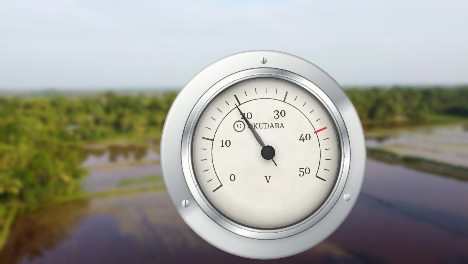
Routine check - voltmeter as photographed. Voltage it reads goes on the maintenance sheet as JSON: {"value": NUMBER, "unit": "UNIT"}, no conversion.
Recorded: {"value": 19, "unit": "V"}
